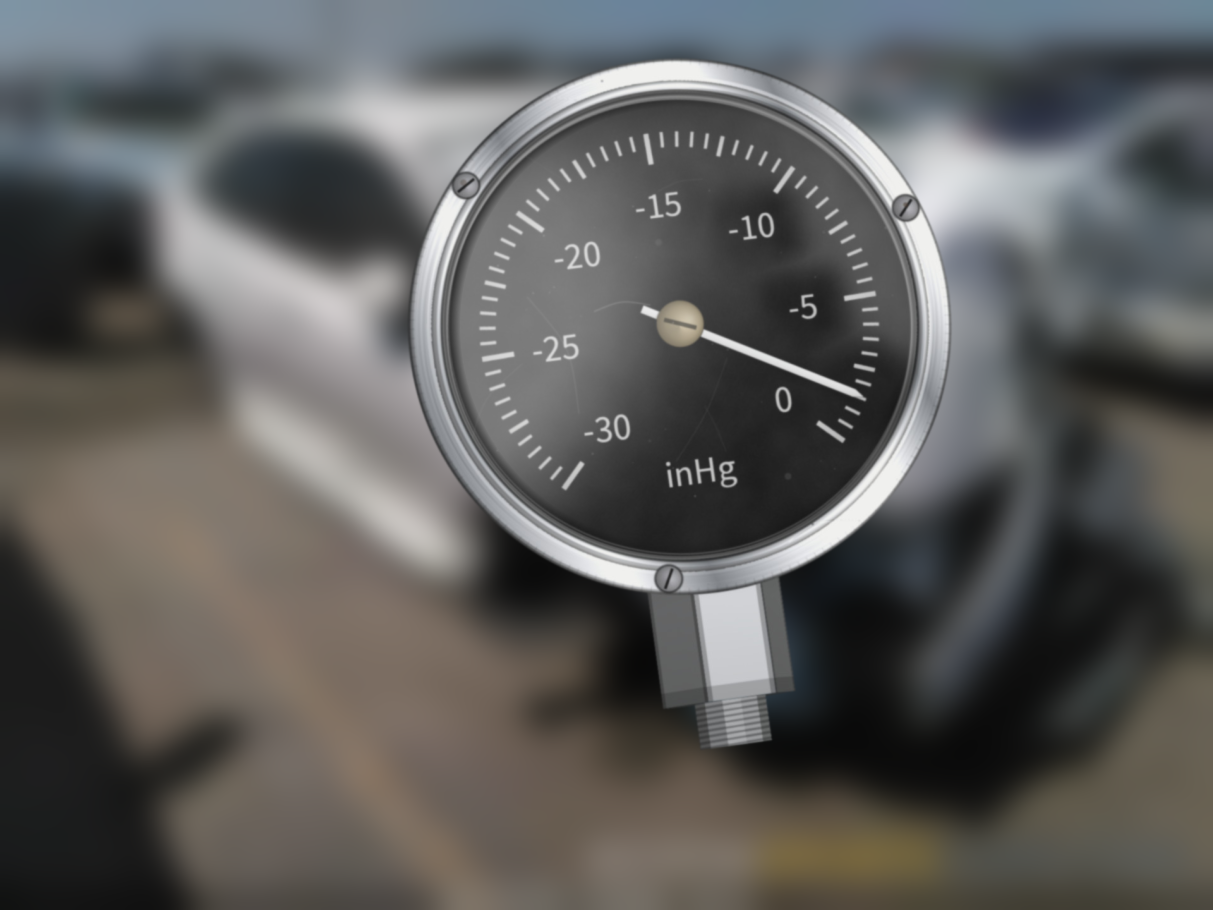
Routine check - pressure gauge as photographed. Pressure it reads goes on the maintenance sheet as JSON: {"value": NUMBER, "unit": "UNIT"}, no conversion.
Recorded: {"value": -1.5, "unit": "inHg"}
